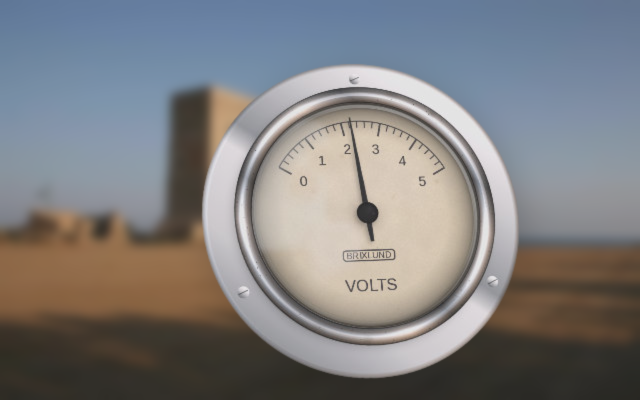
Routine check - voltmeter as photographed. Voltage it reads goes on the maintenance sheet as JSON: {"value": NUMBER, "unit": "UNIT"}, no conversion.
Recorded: {"value": 2.2, "unit": "V"}
